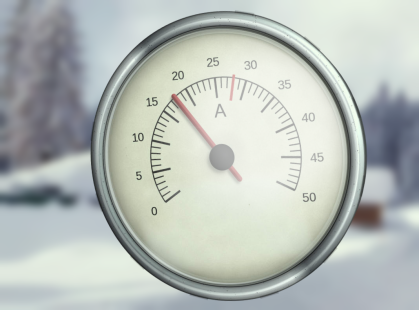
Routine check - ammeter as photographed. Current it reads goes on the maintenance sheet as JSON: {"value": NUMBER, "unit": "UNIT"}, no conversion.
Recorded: {"value": 18, "unit": "A"}
